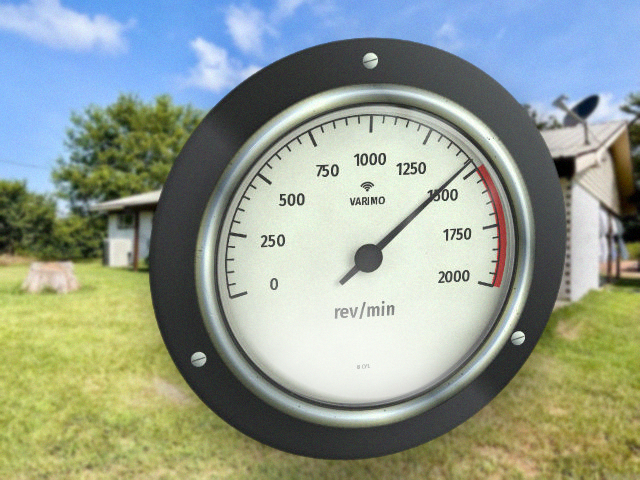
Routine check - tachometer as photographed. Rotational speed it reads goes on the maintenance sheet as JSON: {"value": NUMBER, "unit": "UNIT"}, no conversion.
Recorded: {"value": 1450, "unit": "rpm"}
